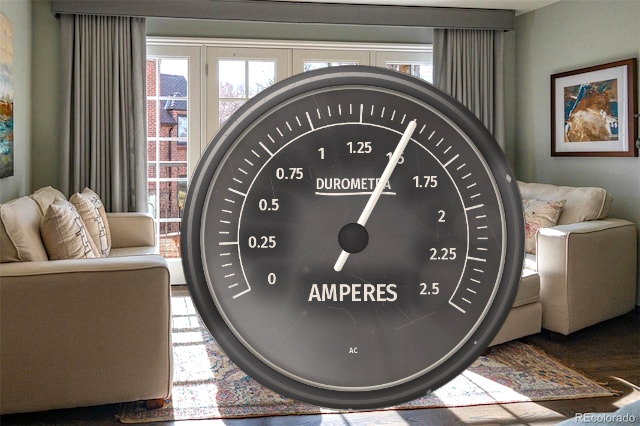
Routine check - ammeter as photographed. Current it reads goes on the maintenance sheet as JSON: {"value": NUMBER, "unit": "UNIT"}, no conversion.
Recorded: {"value": 1.5, "unit": "A"}
